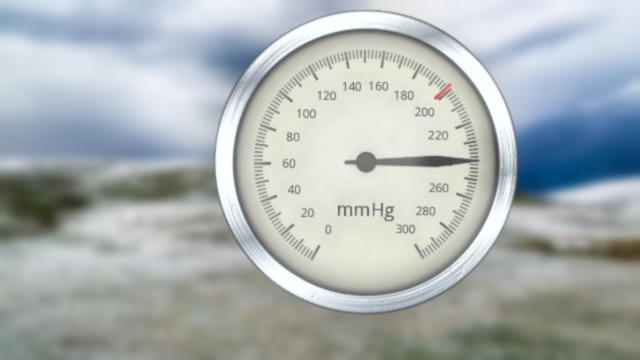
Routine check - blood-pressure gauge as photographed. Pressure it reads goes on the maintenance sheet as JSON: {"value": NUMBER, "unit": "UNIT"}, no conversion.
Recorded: {"value": 240, "unit": "mmHg"}
